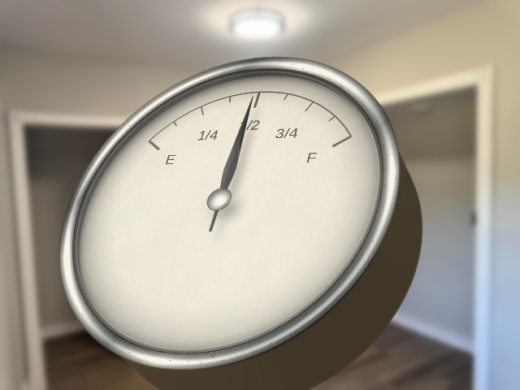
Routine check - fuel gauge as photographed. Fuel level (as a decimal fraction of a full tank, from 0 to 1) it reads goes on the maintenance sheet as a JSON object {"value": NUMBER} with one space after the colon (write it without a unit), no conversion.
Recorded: {"value": 0.5}
